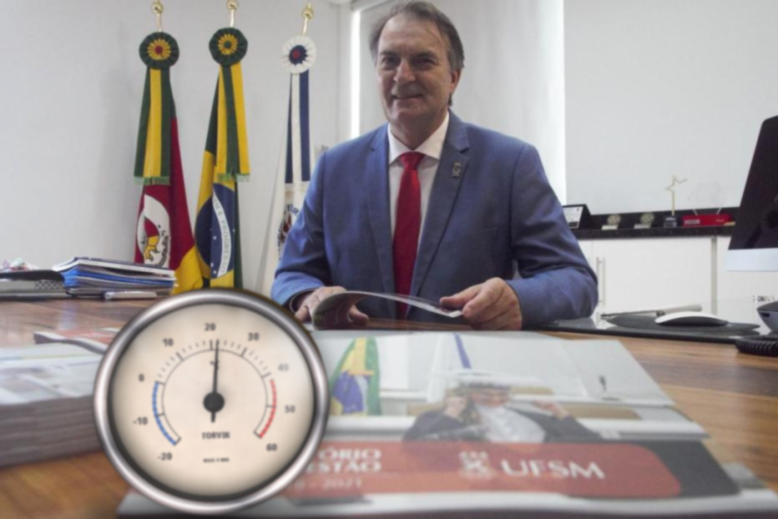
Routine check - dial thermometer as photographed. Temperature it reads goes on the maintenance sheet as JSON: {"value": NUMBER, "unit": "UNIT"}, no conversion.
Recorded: {"value": 22, "unit": "°C"}
